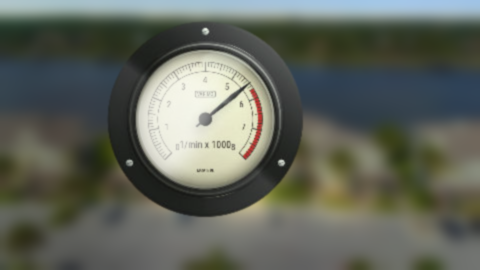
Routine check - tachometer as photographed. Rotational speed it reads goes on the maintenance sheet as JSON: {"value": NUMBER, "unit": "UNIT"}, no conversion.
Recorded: {"value": 5500, "unit": "rpm"}
